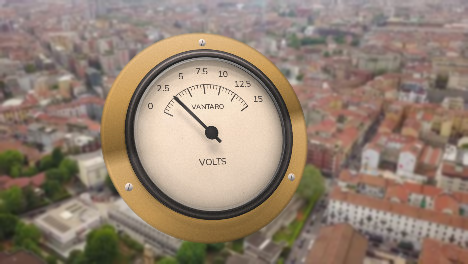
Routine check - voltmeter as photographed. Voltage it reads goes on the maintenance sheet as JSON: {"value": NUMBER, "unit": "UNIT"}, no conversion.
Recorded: {"value": 2.5, "unit": "V"}
